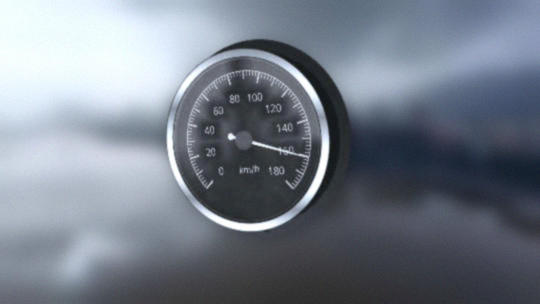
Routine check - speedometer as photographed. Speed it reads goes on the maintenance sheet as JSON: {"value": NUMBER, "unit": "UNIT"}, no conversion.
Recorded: {"value": 160, "unit": "km/h"}
